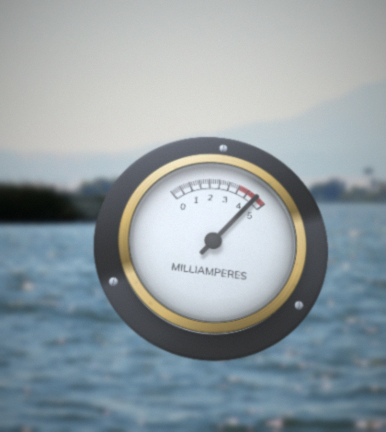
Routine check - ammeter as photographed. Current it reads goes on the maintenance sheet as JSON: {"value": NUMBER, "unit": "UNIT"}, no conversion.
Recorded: {"value": 4.5, "unit": "mA"}
